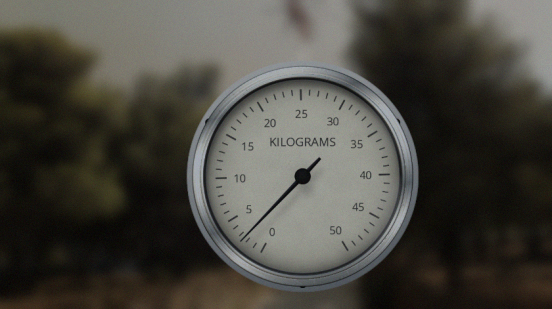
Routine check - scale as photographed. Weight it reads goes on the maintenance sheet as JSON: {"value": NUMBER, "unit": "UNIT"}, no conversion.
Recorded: {"value": 2.5, "unit": "kg"}
